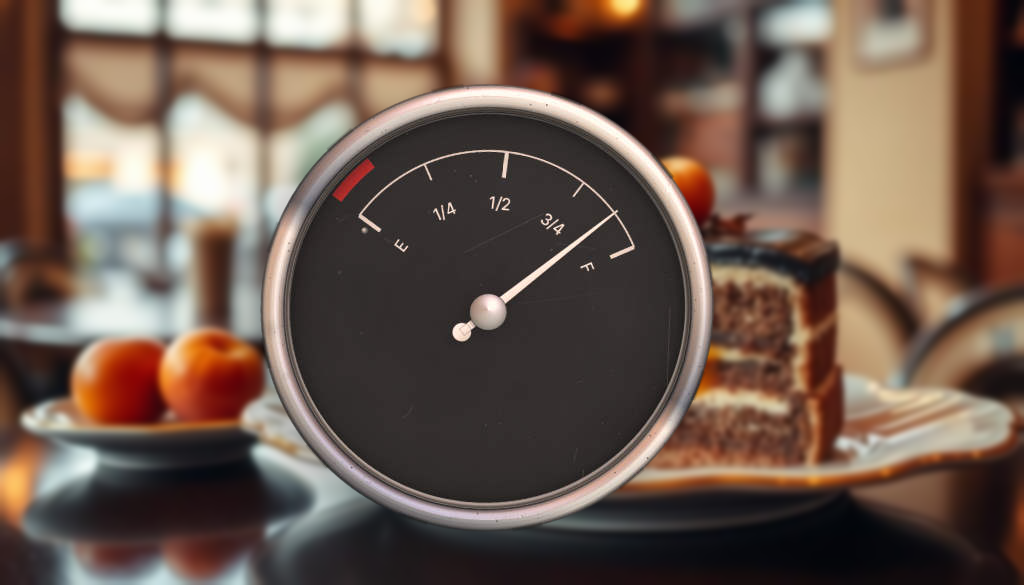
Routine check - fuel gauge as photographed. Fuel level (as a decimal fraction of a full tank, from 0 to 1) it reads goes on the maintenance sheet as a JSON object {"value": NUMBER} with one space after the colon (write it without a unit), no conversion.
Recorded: {"value": 0.875}
